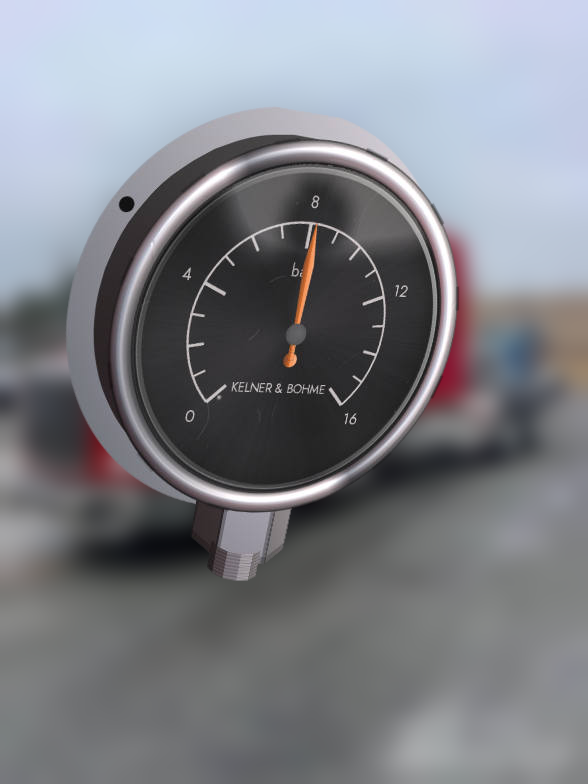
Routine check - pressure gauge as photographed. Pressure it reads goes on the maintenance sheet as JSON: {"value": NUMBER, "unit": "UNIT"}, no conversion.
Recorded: {"value": 8, "unit": "bar"}
